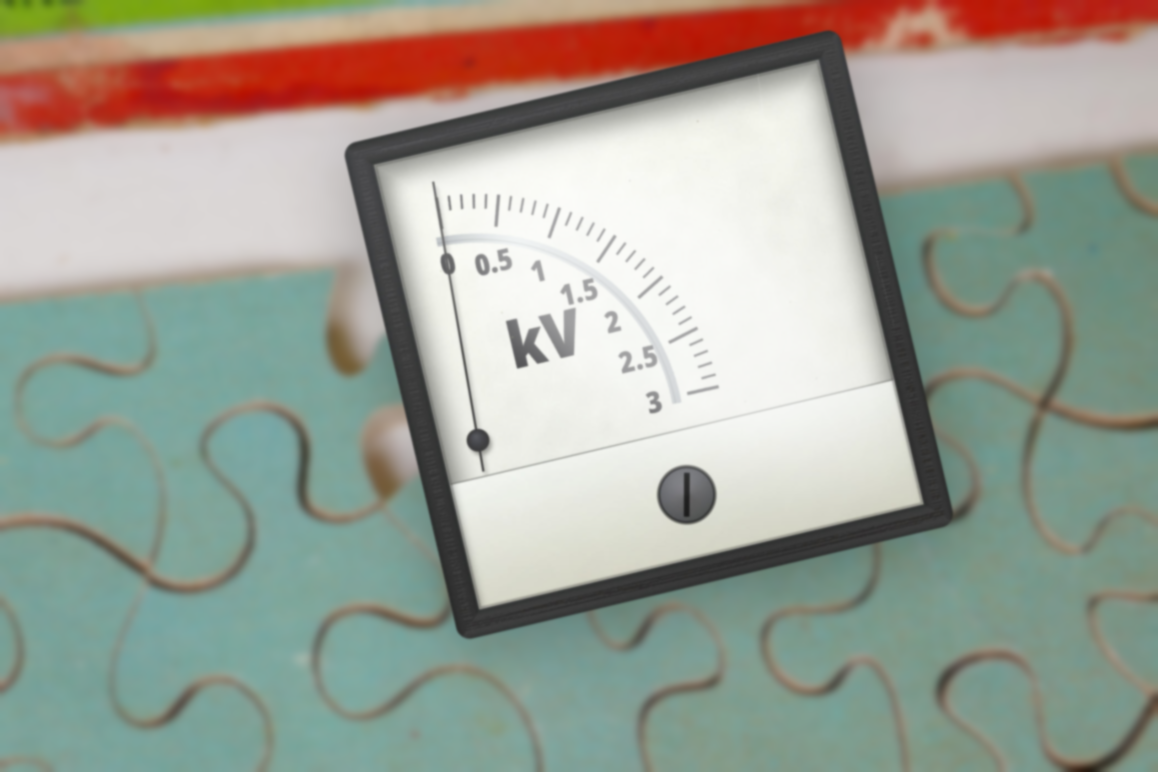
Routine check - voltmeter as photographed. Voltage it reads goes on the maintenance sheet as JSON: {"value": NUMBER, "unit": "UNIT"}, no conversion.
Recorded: {"value": 0, "unit": "kV"}
